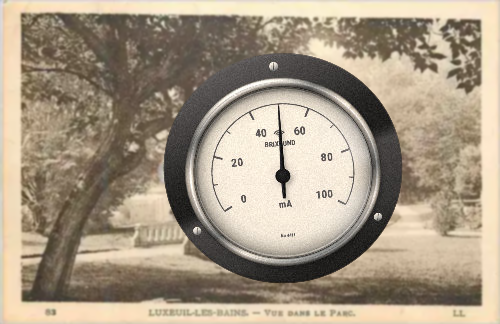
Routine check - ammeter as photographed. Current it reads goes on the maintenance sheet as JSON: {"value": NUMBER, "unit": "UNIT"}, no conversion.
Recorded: {"value": 50, "unit": "mA"}
